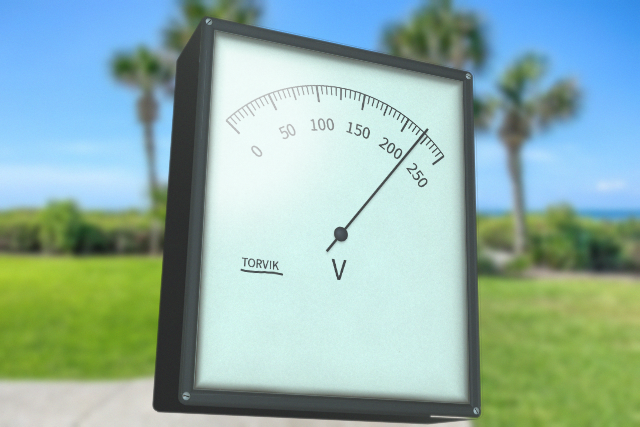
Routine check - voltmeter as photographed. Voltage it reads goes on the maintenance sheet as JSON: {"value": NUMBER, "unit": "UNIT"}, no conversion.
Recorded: {"value": 220, "unit": "V"}
